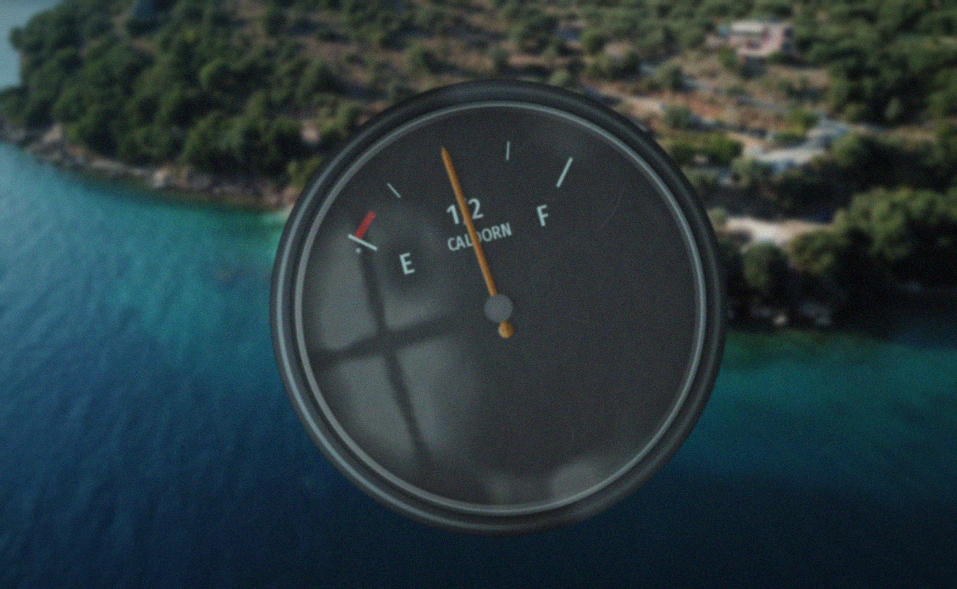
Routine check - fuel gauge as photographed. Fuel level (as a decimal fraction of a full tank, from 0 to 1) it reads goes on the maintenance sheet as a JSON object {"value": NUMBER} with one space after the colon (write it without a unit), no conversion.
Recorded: {"value": 0.5}
